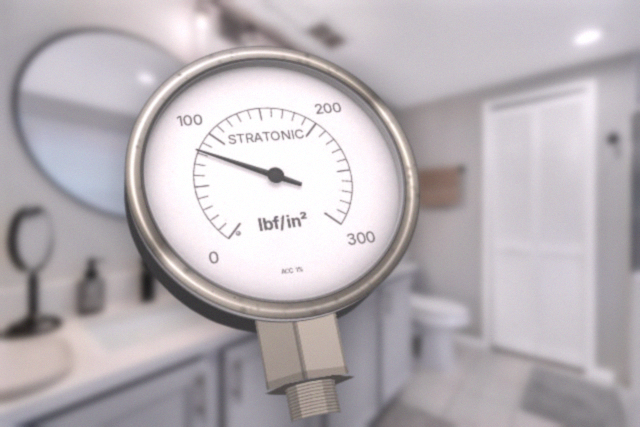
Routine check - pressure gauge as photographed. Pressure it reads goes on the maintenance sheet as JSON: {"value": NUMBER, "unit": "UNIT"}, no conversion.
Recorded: {"value": 80, "unit": "psi"}
